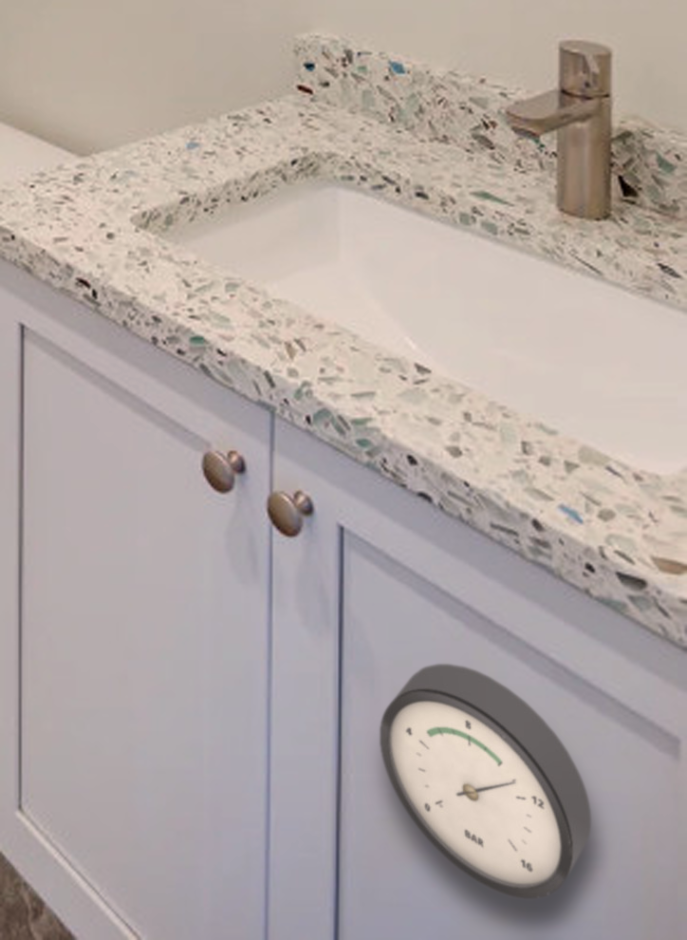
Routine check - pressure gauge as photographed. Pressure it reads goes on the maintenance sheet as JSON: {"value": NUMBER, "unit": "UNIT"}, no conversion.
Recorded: {"value": 11, "unit": "bar"}
